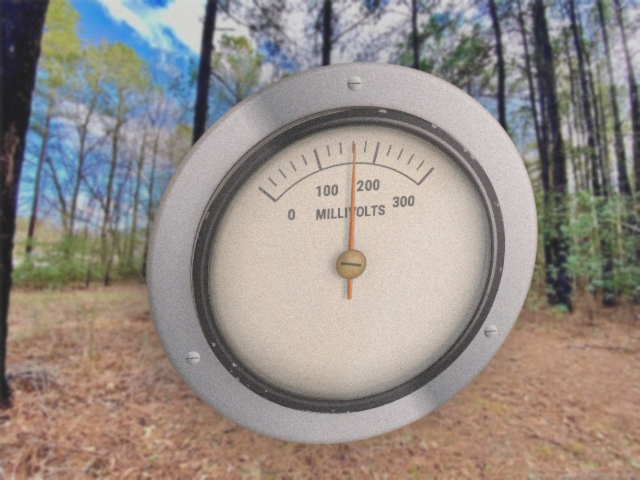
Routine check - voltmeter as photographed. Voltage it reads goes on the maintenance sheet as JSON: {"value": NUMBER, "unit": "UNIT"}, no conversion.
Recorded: {"value": 160, "unit": "mV"}
